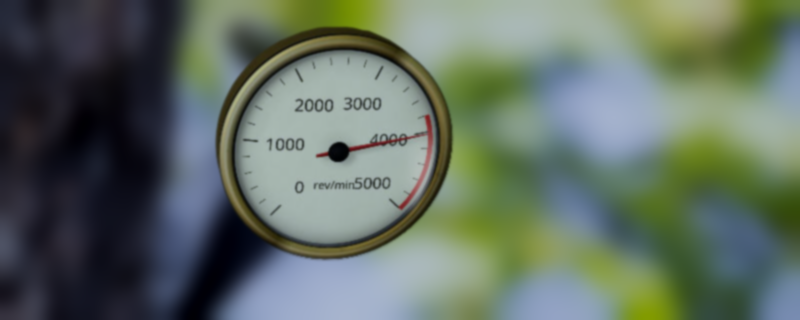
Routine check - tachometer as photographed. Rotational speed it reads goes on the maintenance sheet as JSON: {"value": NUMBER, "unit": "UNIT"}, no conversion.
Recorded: {"value": 4000, "unit": "rpm"}
